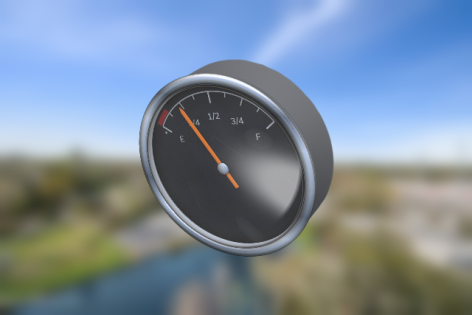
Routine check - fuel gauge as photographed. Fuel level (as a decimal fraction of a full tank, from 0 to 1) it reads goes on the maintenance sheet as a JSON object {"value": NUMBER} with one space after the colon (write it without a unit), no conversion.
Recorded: {"value": 0.25}
